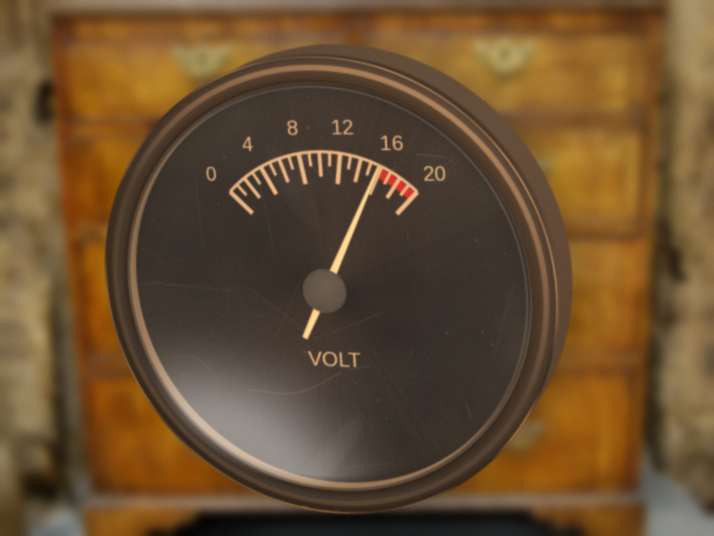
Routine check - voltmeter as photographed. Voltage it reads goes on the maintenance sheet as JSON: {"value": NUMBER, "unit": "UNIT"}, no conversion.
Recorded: {"value": 16, "unit": "V"}
